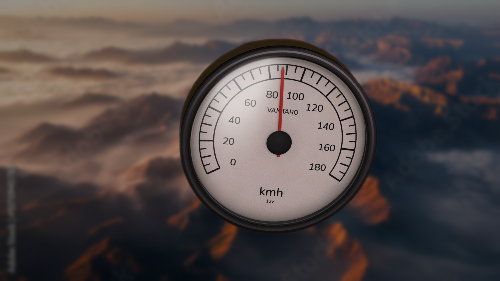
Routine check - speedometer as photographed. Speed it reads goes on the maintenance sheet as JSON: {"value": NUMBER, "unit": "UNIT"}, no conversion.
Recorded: {"value": 87.5, "unit": "km/h"}
